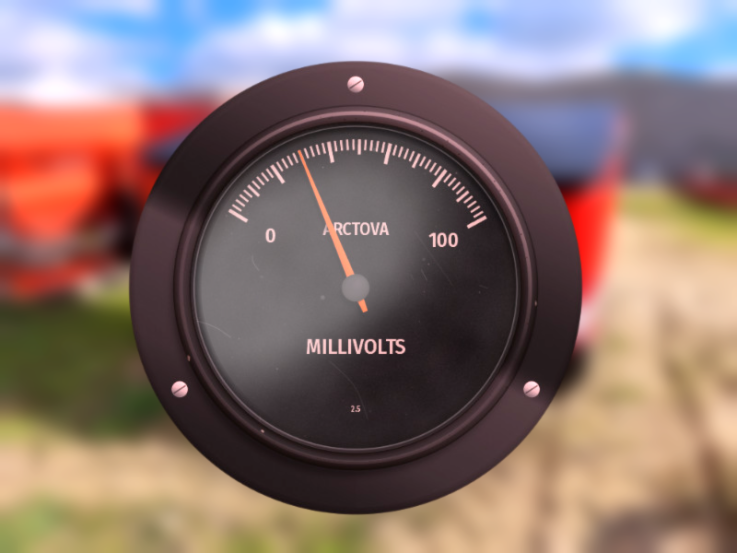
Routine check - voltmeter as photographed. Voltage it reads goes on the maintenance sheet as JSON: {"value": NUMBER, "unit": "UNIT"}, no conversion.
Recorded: {"value": 30, "unit": "mV"}
